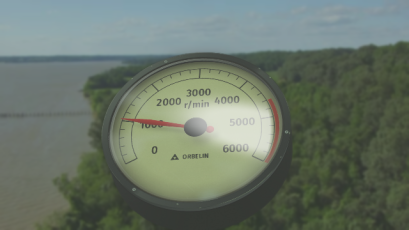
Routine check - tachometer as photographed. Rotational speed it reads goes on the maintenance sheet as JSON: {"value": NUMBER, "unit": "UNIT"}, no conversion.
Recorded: {"value": 1000, "unit": "rpm"}
